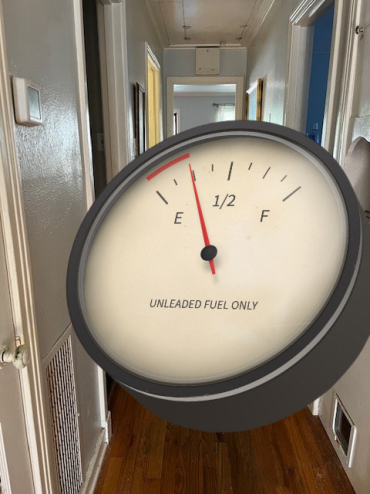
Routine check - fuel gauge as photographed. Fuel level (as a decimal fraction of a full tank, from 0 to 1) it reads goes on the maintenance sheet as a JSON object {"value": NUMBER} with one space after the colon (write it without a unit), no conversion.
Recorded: {"value": 0.25}
